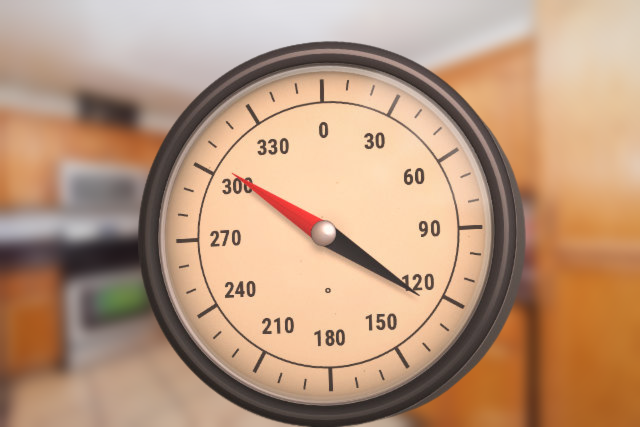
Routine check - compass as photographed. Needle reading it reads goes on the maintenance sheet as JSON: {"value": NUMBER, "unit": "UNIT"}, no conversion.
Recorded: {"value": 305, "unit": "°"}
